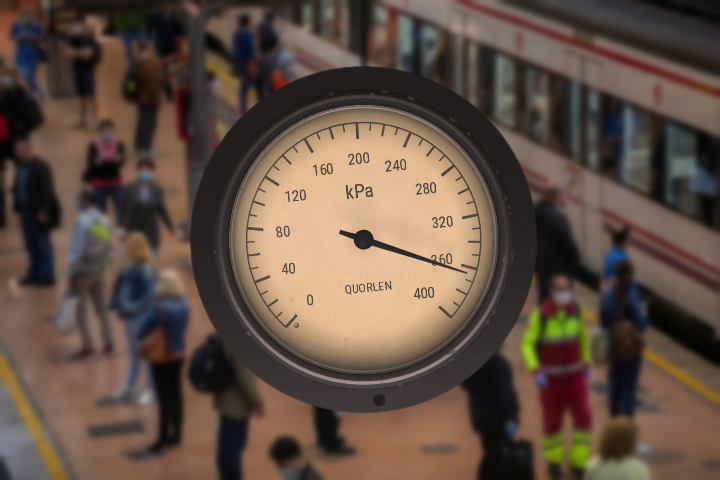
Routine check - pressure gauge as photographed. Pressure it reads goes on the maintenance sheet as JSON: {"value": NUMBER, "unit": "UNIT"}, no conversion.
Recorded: {"value": 365, "unit": "kPa"}
